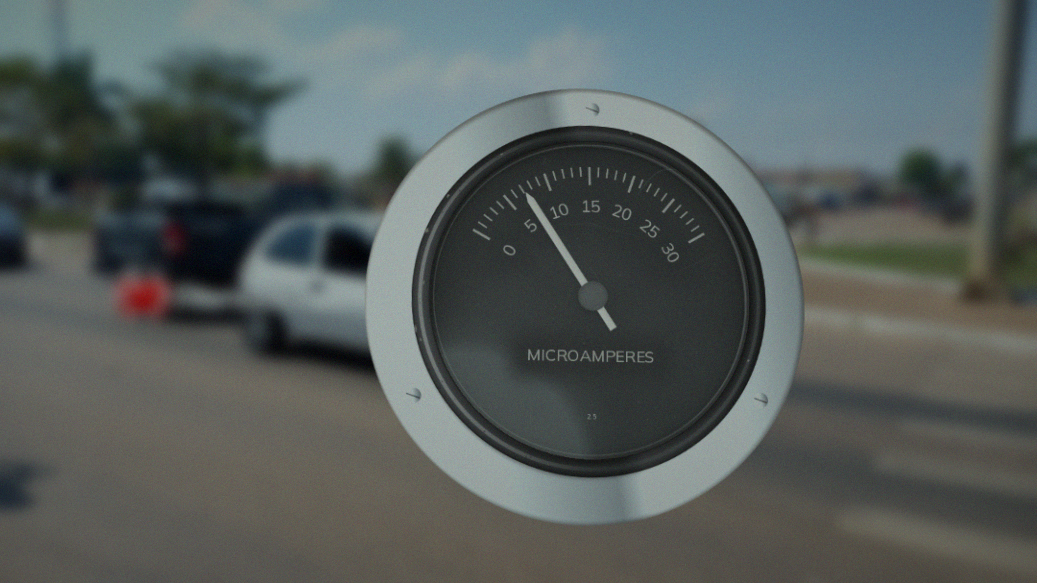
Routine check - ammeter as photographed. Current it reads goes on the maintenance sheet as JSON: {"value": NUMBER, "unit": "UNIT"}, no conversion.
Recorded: {"value": 7, "unit": "µA"}
